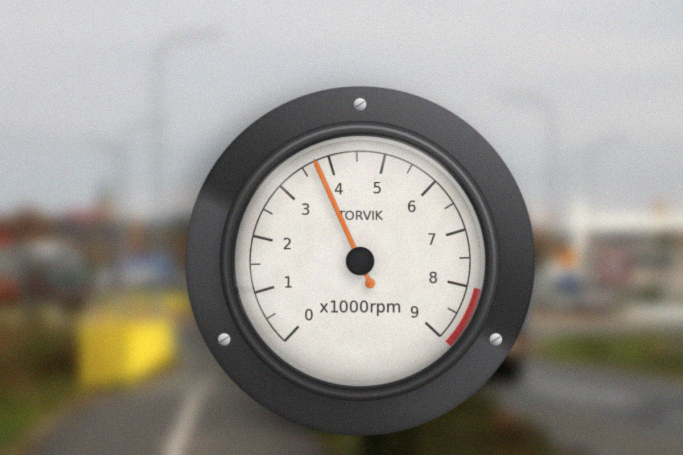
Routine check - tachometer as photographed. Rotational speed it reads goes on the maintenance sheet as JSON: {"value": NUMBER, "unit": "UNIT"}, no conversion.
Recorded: {"value": 3750, "unit": "rpm"}
